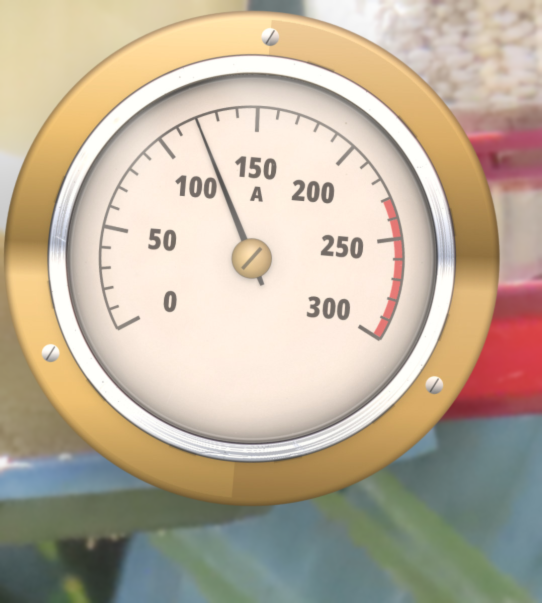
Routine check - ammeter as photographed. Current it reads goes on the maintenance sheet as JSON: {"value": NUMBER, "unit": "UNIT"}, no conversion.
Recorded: {"value": 120, "unit": "A"}
